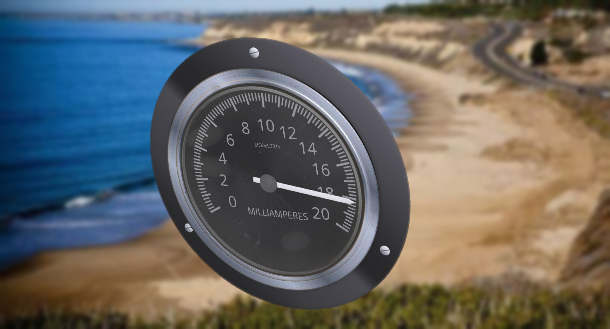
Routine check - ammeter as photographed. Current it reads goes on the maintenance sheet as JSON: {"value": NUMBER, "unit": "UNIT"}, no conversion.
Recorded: {"value": 18, "unit": "mA"}
